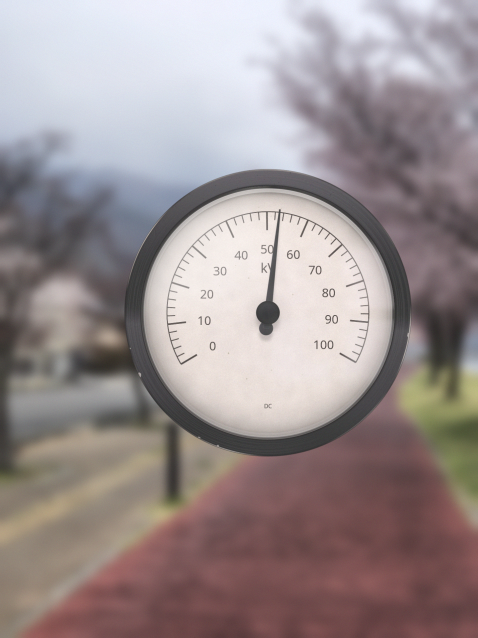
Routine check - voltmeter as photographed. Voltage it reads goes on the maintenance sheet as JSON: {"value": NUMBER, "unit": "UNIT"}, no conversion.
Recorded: {"value": 53, "unit": "kV"}
